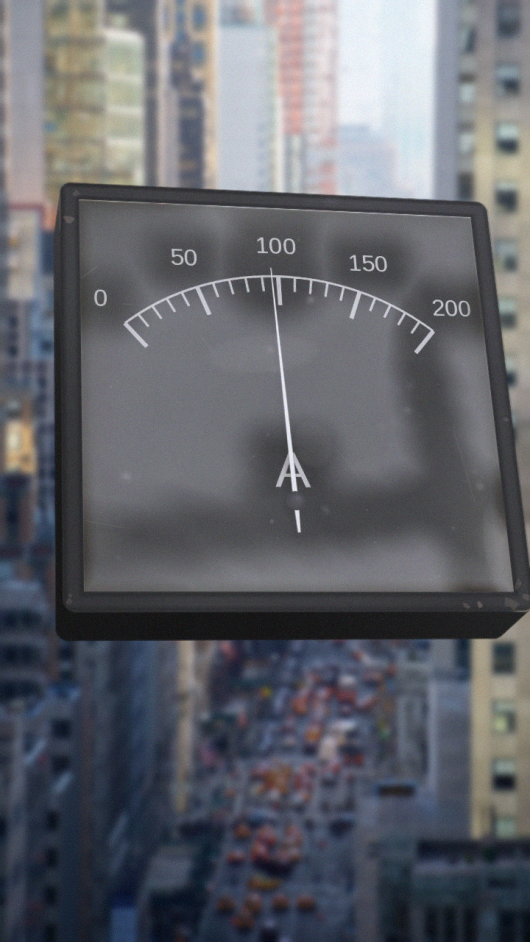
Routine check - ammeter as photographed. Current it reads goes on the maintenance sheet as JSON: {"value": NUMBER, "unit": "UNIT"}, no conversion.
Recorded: {"value": 95, "unit": "A"}
